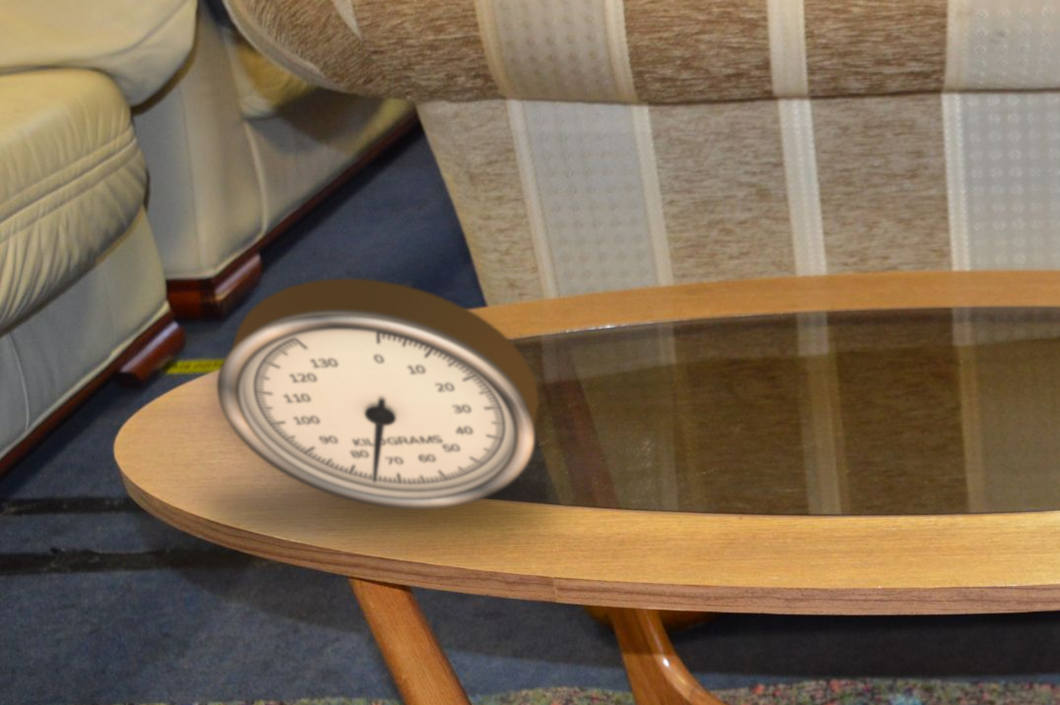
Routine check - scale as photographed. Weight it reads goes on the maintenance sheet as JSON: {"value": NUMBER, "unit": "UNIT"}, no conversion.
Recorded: {"value": 75, "unit": "kg"}
